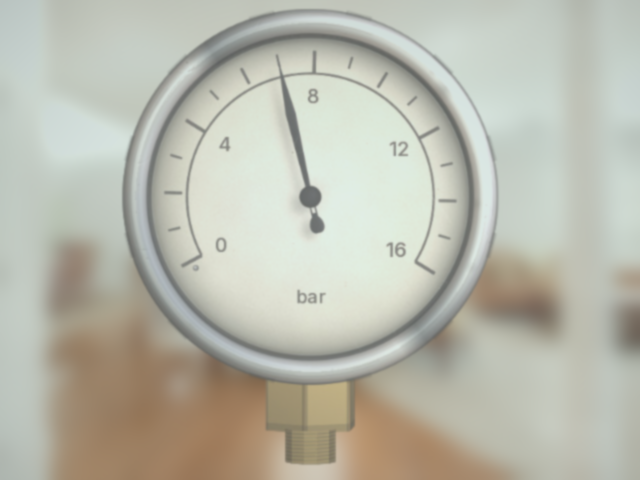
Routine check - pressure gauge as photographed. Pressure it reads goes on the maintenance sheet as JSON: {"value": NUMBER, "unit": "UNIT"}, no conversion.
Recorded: {"value": 7, "unit": "bar"}
